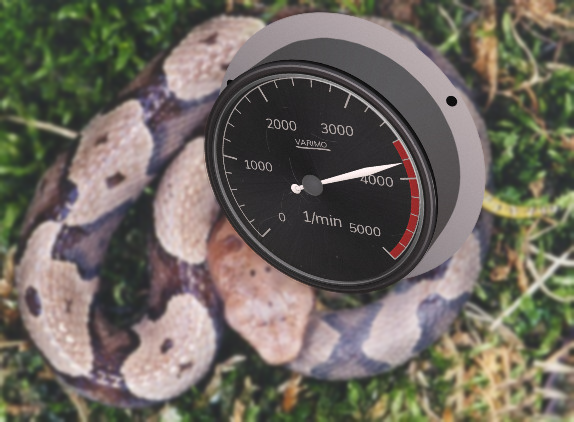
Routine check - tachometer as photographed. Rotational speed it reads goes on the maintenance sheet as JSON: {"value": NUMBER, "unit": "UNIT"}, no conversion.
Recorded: {"value": 3800, "unit": "rpm"}
